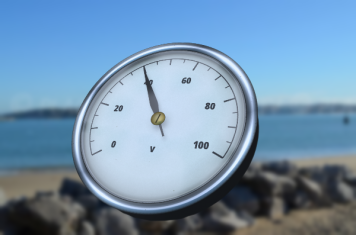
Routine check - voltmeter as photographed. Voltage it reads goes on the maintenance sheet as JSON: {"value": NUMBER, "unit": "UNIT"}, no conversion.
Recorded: {"value": 40, "unit": "V"}
